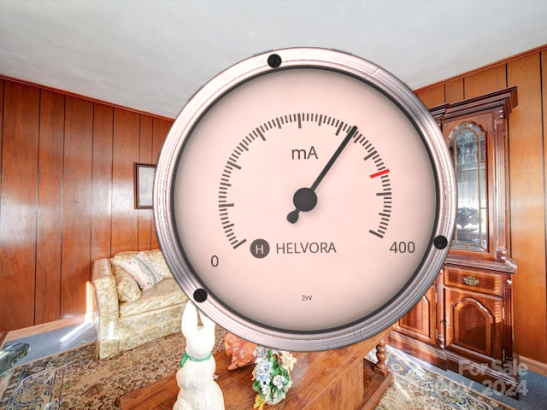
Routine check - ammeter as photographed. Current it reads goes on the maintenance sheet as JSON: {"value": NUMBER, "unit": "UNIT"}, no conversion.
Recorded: {"value": 265, "unit": "mA"}
